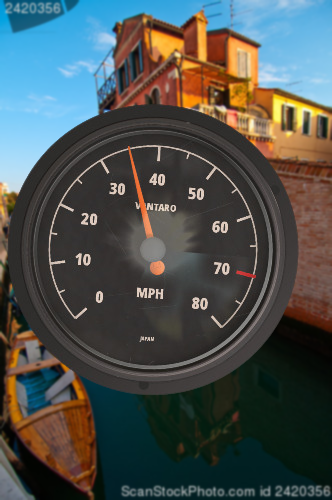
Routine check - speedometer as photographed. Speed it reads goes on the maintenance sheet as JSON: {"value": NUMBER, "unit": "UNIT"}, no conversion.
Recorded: {"value": 35, "unit": "mph"}
